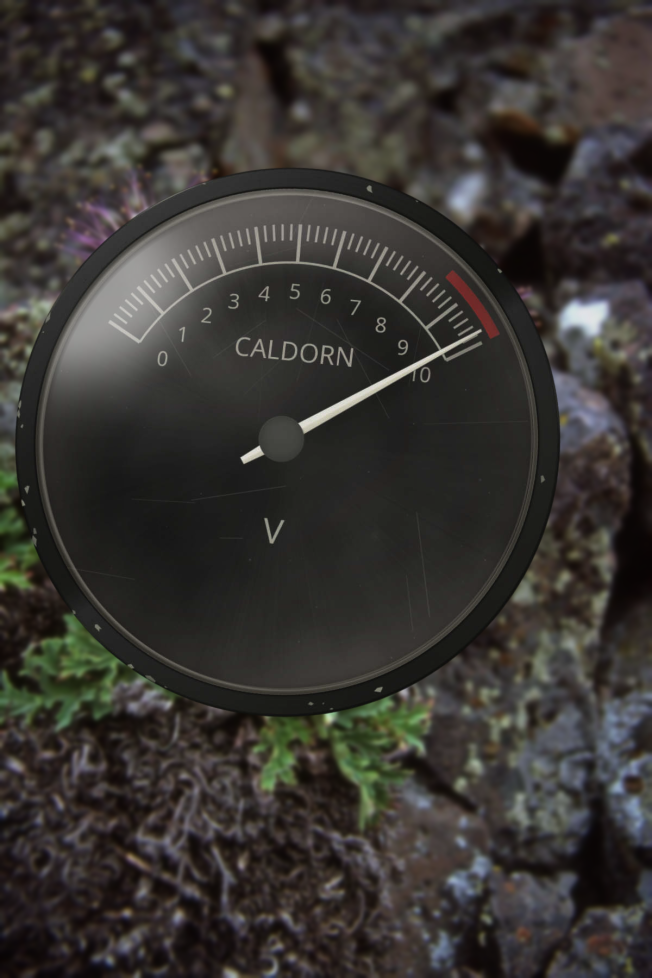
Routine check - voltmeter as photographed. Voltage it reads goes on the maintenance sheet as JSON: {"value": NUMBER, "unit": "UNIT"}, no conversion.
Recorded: {"value": 9.8, "unit": "V"}
